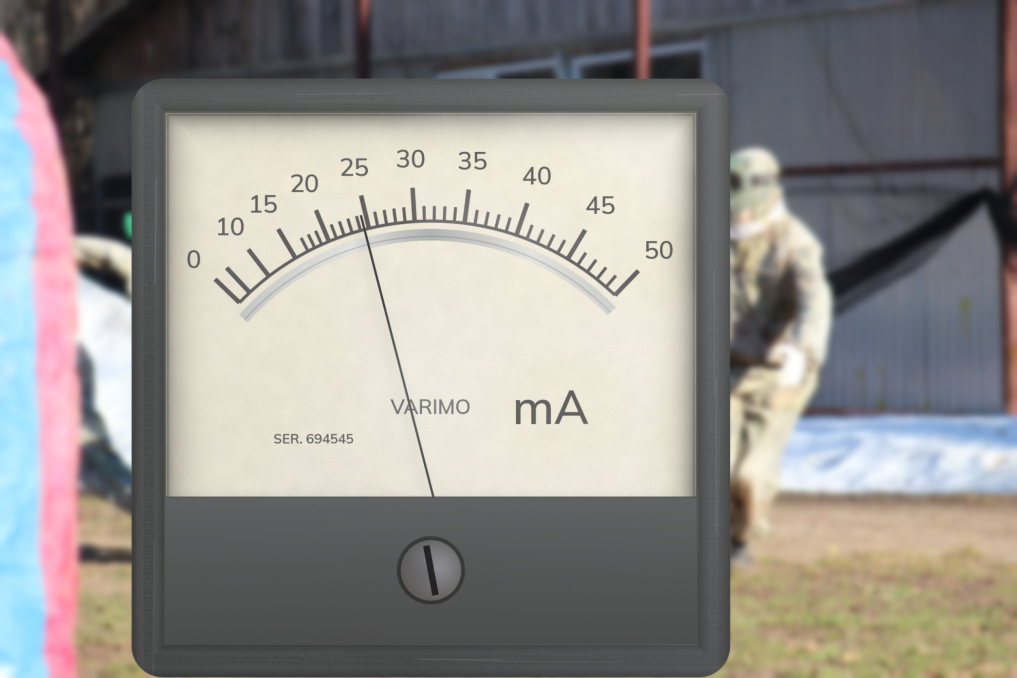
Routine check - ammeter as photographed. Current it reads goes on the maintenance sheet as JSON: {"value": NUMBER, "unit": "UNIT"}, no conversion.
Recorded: {"value": 24.5, "unit": "mA"}
